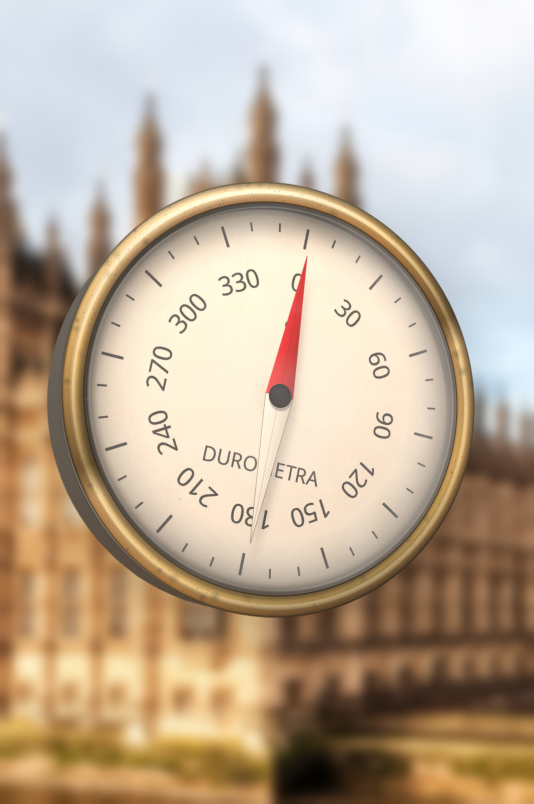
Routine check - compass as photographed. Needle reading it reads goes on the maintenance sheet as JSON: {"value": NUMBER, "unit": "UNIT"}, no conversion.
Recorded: {"value": 0, "unit": "°"}
